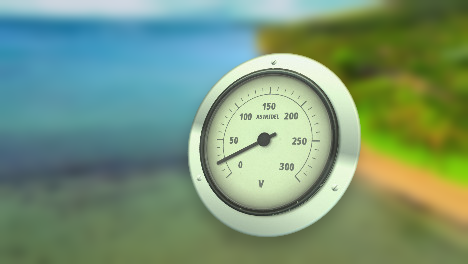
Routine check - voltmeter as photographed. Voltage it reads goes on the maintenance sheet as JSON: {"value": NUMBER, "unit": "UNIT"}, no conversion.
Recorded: {"value": 20, "unit": "V"}
